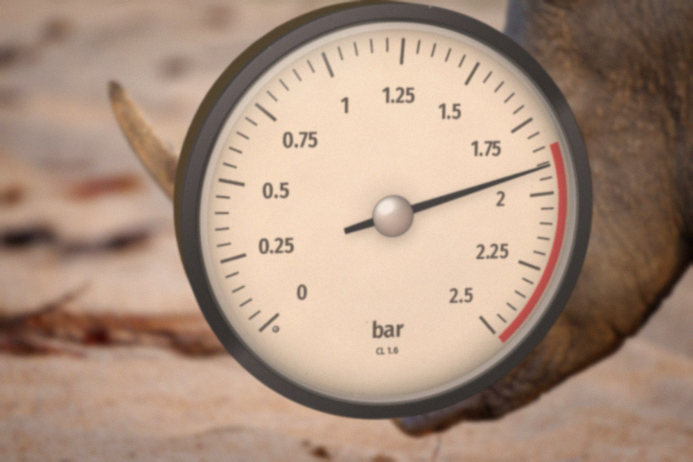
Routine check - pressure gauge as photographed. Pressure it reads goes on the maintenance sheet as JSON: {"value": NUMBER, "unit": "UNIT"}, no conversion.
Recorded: {"value": 1.9, "unit": "bar"}
